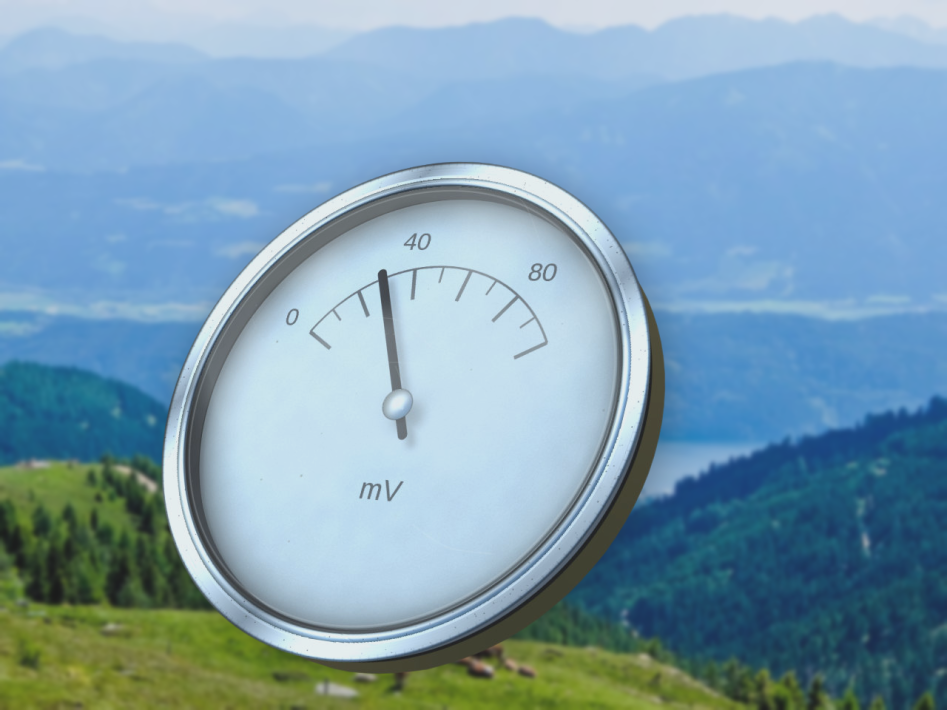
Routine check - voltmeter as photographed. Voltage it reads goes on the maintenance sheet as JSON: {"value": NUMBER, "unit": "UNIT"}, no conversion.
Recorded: {"value": 30, "unit": "mV"}
